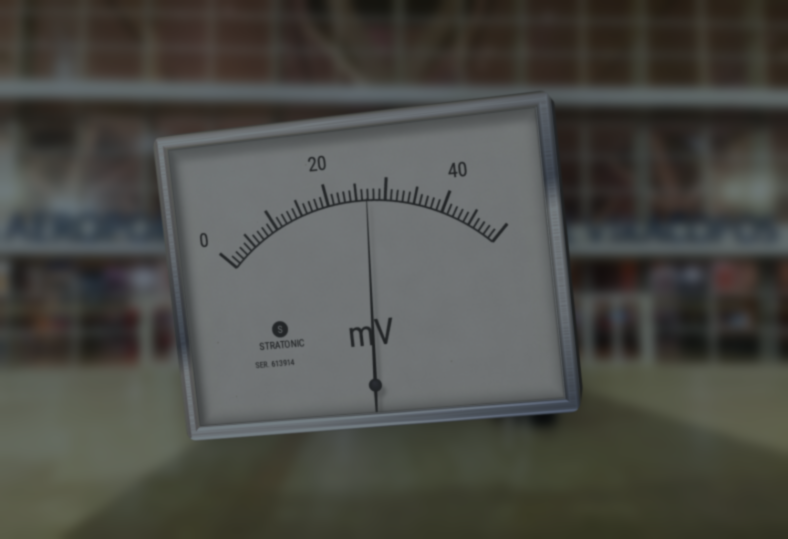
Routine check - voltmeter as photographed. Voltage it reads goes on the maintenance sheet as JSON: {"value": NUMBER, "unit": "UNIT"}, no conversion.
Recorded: {"value": 27, "unit": "mV"}
